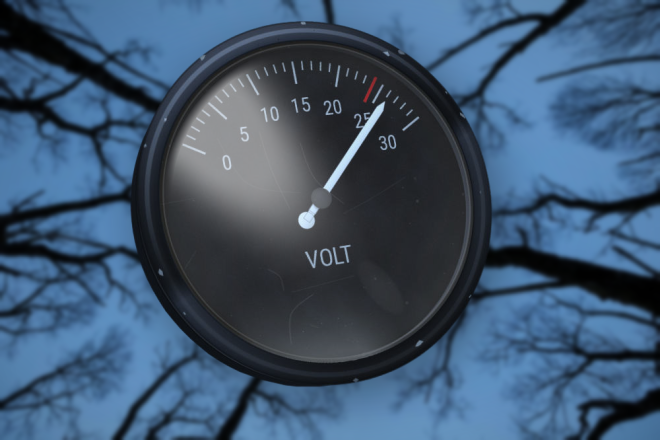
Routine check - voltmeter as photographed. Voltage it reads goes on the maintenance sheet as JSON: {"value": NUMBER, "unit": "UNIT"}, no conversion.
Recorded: {"value": 26, "unit": "V"}
